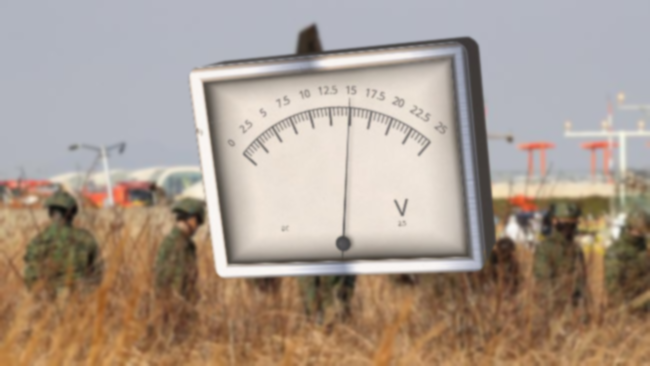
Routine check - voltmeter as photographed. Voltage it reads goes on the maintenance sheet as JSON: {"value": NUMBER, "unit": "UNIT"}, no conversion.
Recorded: {"value": 15, "unit": "V"}
